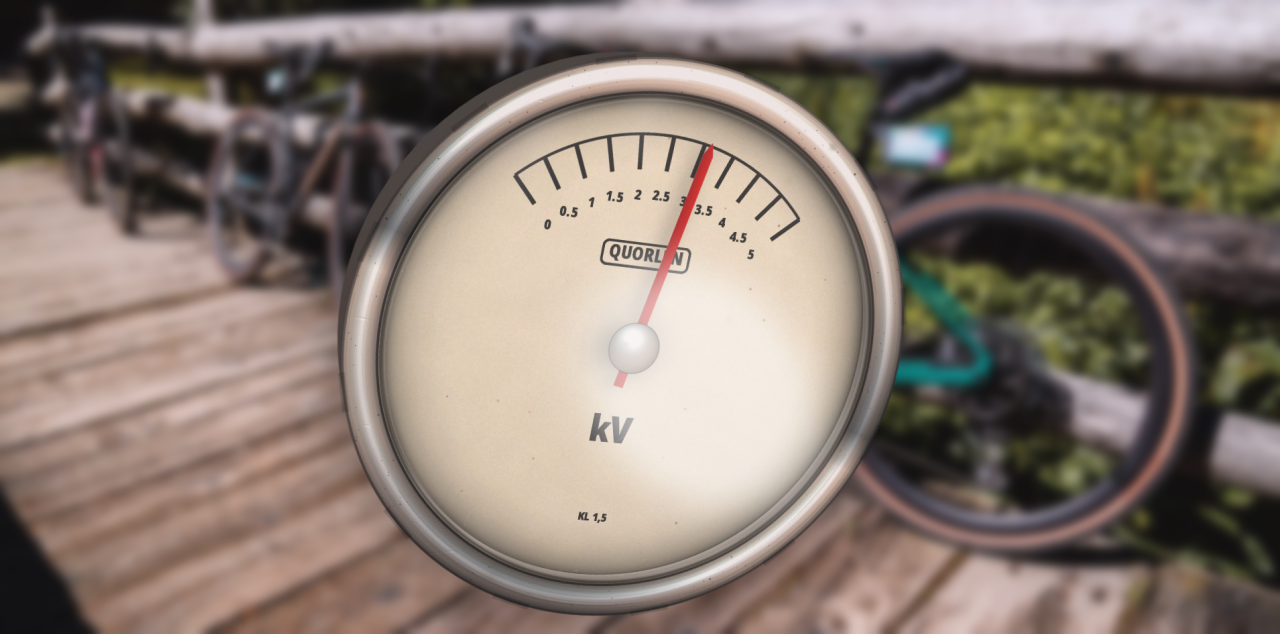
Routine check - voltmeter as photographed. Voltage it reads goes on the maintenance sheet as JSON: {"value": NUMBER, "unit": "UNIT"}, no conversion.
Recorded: {"value": 3, "unit": "kV"}
